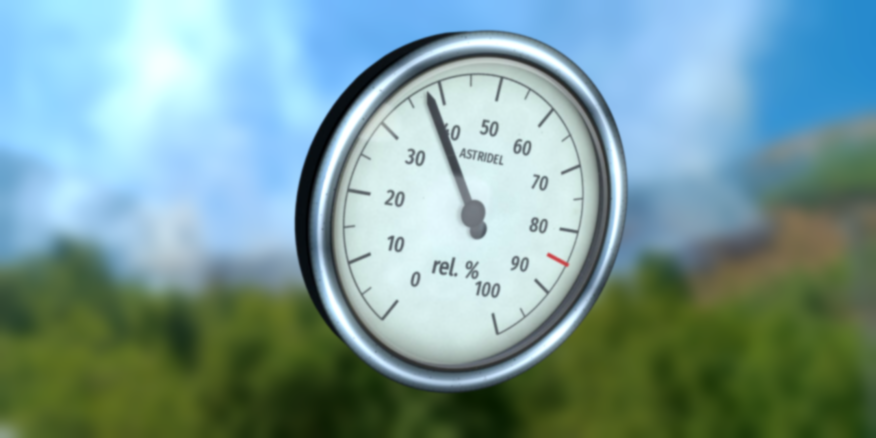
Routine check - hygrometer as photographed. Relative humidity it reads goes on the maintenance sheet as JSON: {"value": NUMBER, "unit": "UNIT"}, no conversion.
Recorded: {"value": 37.5, "unit": "%"}
